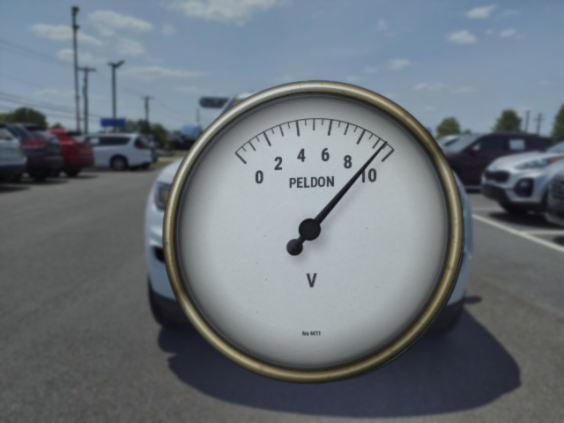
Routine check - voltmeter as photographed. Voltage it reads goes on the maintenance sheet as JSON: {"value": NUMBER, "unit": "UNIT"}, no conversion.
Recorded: {"value": 9.5, "unit": "V"}
